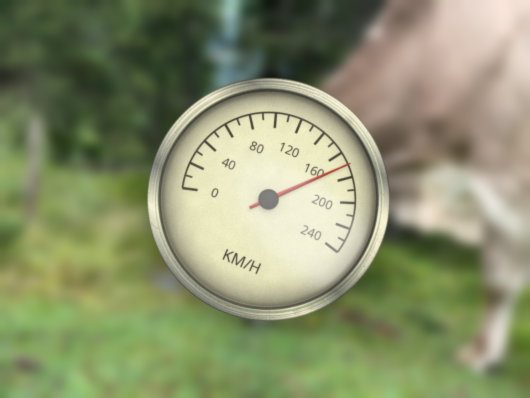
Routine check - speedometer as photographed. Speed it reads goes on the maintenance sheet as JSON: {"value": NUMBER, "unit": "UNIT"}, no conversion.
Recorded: {"value": 170, "unit": "km/h"}
